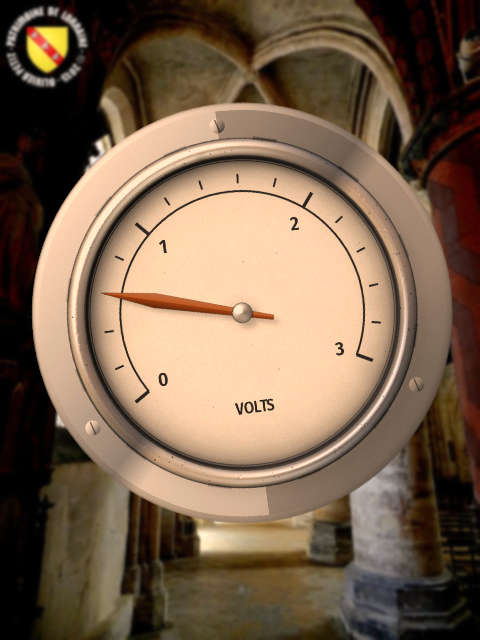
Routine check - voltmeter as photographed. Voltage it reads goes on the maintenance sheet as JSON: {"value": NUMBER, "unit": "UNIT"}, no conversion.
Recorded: {"value": 0.6, "unit": "V"}
